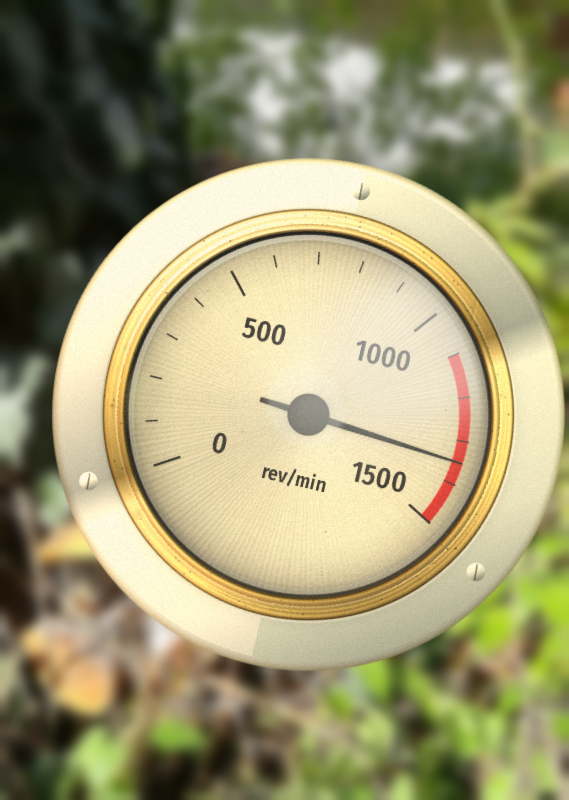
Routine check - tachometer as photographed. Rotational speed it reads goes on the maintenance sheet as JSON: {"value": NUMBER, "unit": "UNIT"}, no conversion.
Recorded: {"value": 1350, "unit": "rpm"}
